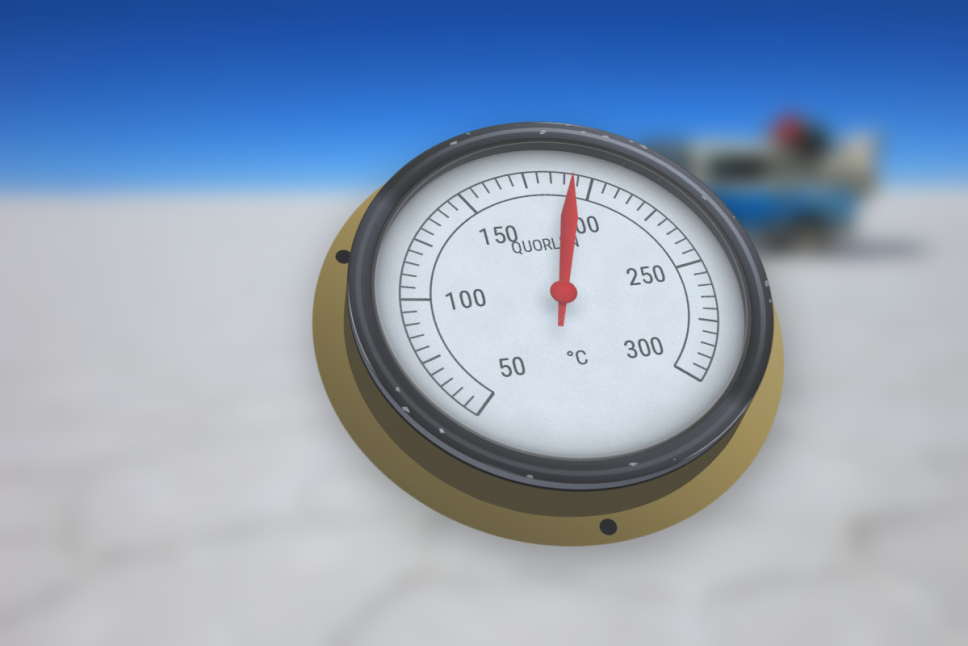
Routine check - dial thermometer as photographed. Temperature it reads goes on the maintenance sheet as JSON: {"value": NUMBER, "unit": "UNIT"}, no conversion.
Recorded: {"value": 192.5, "unit": "°C"}
